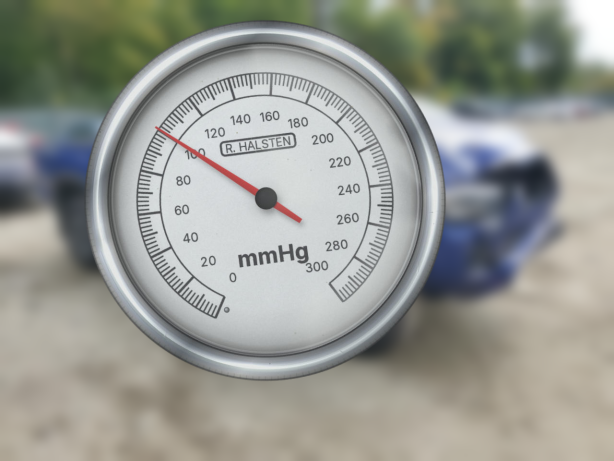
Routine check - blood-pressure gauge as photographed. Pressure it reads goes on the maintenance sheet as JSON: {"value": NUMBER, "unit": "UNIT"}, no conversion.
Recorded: {"value": 100, "unit": "mmHg"}
